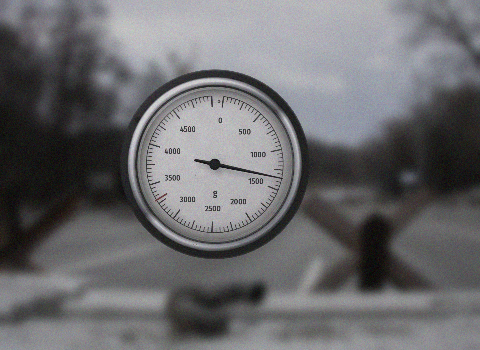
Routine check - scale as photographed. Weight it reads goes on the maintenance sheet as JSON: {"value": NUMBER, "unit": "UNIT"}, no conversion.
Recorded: {"value": 1350, "unit": "g"}
